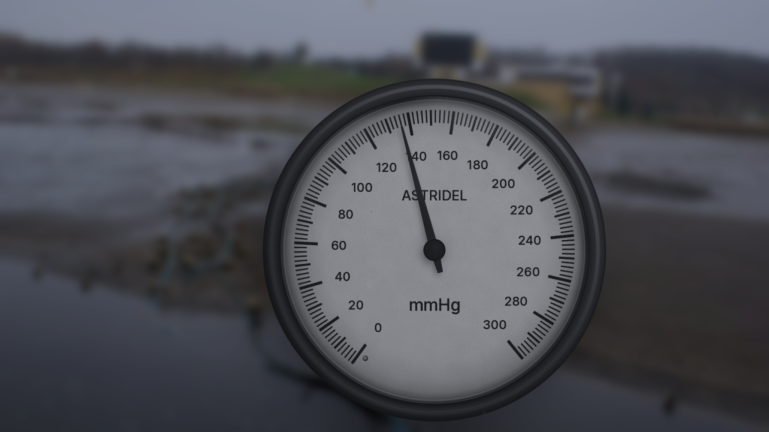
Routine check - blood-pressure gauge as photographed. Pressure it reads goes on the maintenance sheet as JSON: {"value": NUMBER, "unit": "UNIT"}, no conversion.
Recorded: {"value": 136, "unit": "mmHg"}
